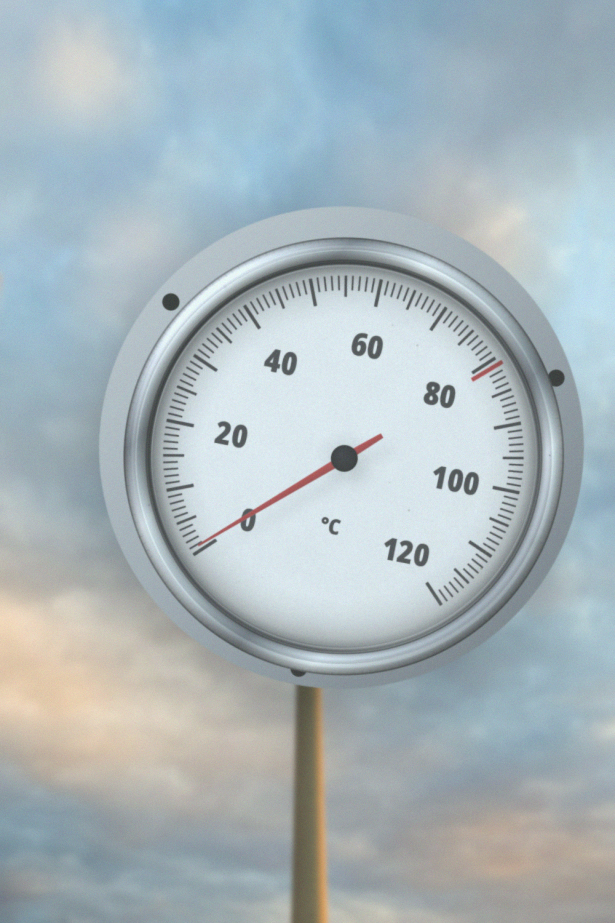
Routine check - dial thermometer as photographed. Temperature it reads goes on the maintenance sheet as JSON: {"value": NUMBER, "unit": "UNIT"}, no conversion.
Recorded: {"value": 1, "unit": "°C"}
